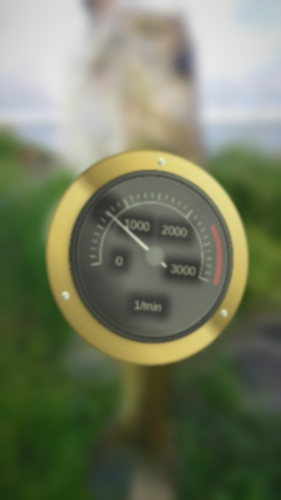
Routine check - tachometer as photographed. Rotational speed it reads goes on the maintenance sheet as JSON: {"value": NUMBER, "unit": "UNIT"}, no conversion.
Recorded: {"value": 700, "unit": "rpm"}
